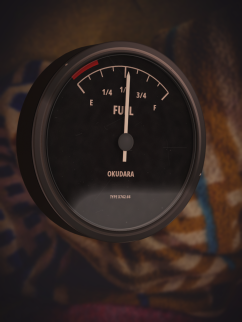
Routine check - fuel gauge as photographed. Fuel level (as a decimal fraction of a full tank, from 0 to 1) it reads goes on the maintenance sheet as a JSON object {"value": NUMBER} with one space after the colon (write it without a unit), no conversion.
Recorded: {"value": 0.5}
